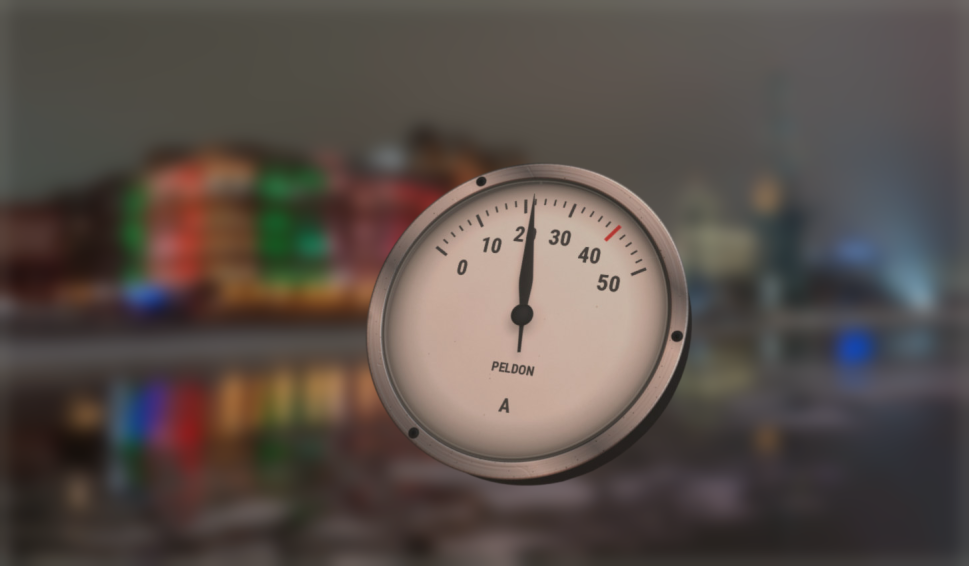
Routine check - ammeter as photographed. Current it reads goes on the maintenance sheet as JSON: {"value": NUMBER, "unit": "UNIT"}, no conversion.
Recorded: {"value": 22, "unit": "A"}
